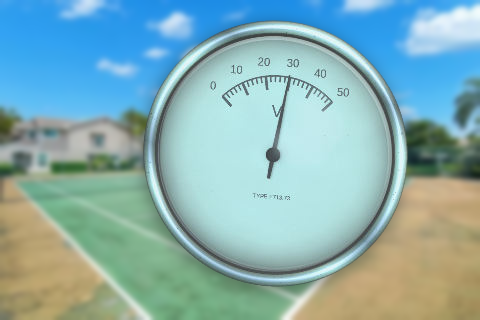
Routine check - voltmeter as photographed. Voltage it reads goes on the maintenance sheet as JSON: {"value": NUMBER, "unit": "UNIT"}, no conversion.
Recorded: {"value": 30, "unit": "V"}
